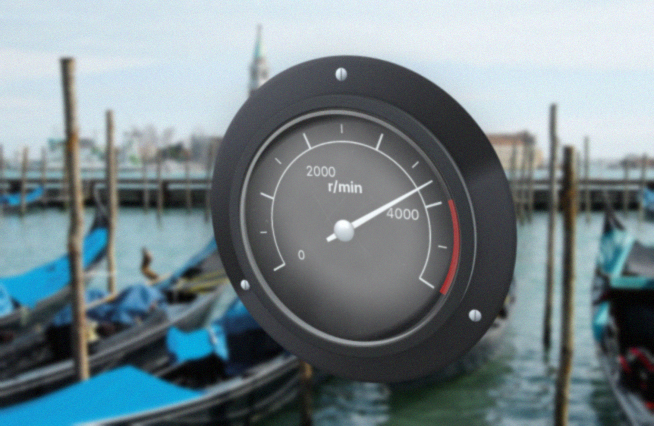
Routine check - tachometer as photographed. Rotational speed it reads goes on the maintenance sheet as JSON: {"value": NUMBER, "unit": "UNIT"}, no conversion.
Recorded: {"value": 3750, "unit": "rpm"}
